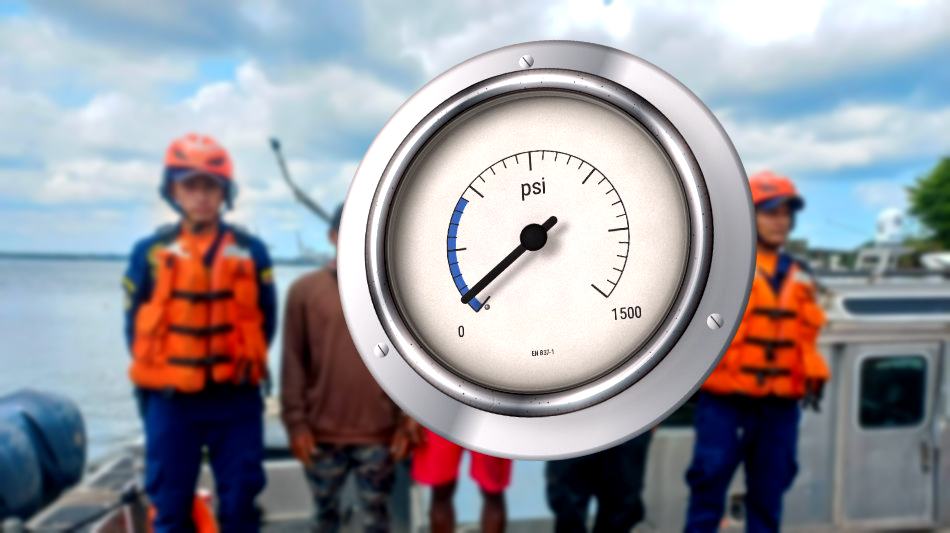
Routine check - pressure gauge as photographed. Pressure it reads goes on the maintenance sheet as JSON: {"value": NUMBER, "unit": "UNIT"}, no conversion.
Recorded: {"value": 50, "unit": "psi"}
